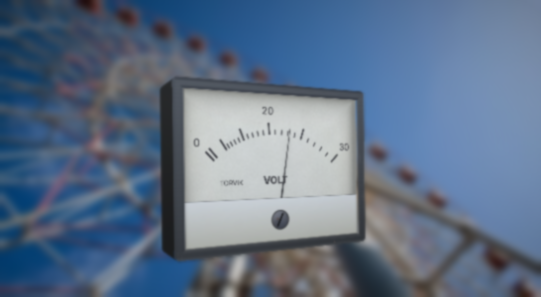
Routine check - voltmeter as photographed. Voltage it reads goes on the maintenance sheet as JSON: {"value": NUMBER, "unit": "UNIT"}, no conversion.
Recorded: {"value": 23, "unit": "V"}
